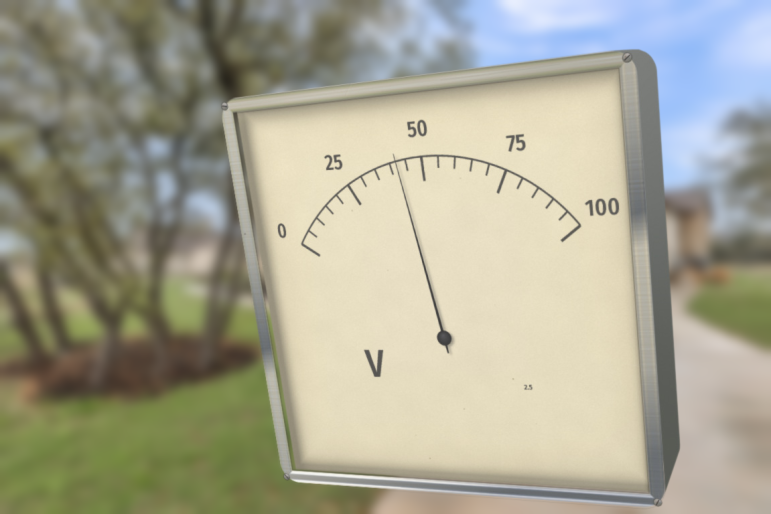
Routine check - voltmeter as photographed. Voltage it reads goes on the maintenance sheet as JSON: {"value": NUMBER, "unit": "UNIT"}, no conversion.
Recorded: {"value": 42.5, "unit": "V"}
